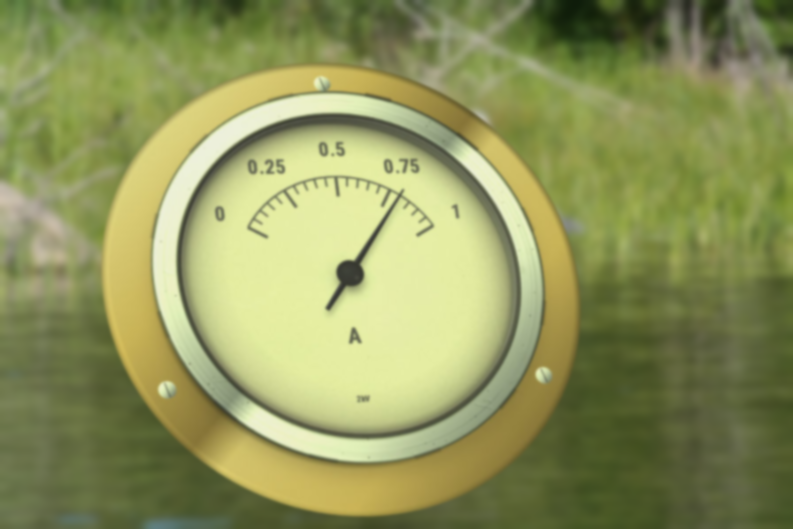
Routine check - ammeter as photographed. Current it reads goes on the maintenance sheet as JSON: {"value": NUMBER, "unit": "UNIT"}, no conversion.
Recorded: {"value": 0.8, "unit": "A"}
